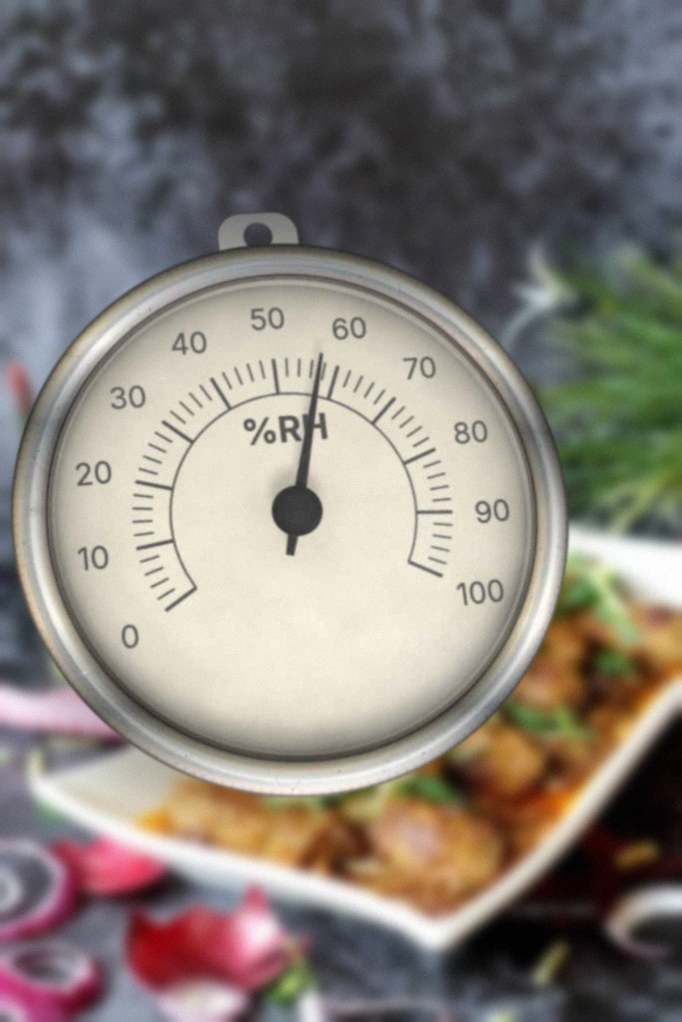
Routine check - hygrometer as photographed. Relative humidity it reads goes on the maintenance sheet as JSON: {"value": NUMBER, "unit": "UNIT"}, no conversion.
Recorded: {"value": 57, "unit": "%"}
